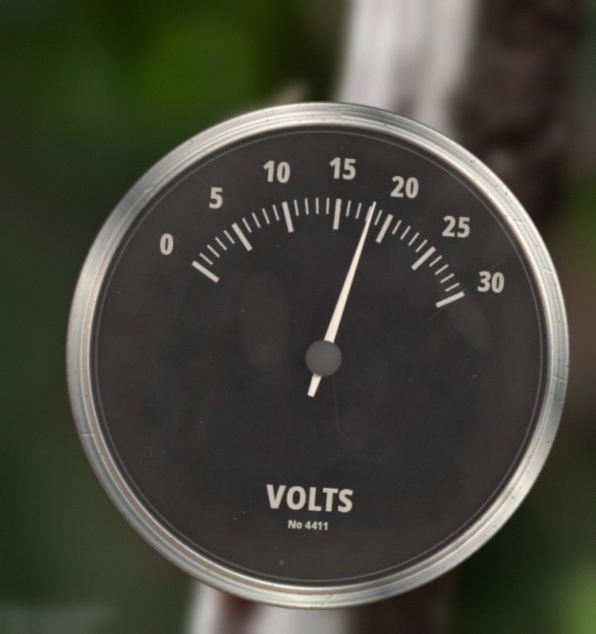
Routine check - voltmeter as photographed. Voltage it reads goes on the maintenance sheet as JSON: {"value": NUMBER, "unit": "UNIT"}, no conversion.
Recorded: {"value": 18, "unit": "V"}
